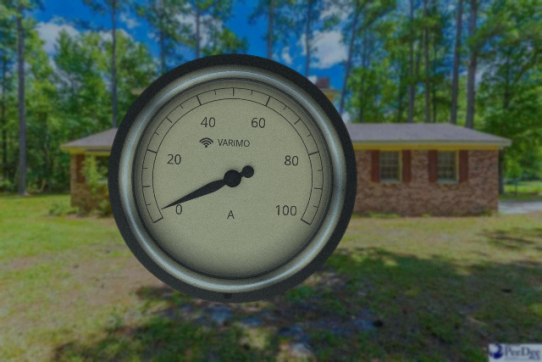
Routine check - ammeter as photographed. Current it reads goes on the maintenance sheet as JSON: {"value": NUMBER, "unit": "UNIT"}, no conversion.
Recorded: {"value": 2.5, "unit": "A"}
